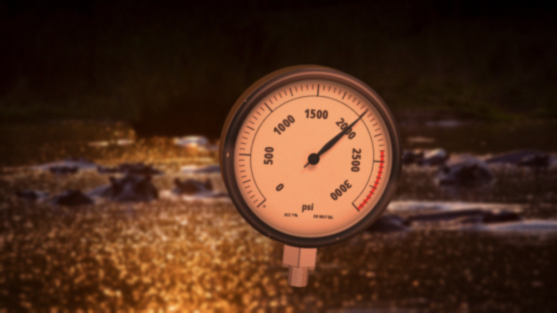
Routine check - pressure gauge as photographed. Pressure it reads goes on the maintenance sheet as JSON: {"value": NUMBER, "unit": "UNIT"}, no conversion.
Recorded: {"value": 2000, "unit": "psi"}
